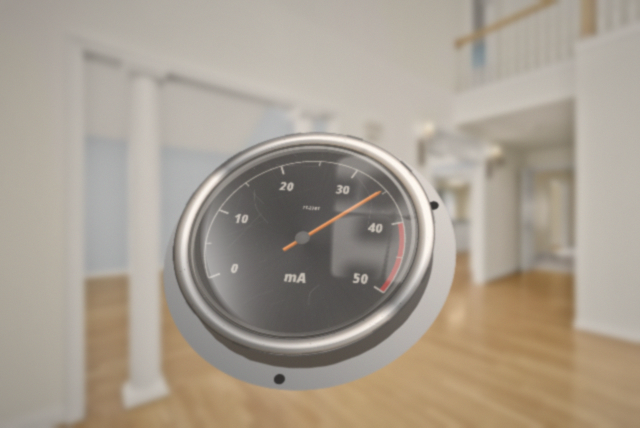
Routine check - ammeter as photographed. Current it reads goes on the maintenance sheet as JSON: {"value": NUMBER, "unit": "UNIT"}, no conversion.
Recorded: {"value": 35, "unit": "mA"}
